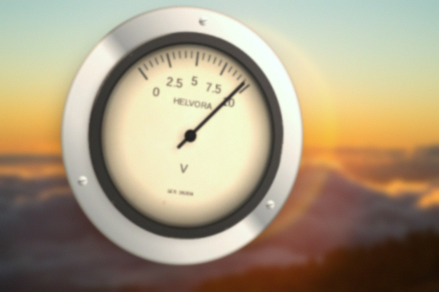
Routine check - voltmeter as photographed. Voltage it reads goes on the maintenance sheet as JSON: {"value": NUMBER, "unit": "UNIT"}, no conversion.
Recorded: {"value": 9.5, "unit": "V"}
